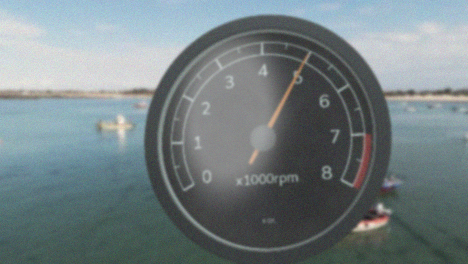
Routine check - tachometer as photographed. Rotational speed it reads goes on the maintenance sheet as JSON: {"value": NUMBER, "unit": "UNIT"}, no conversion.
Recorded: {"value": 5000, "unit": "rpm"}
